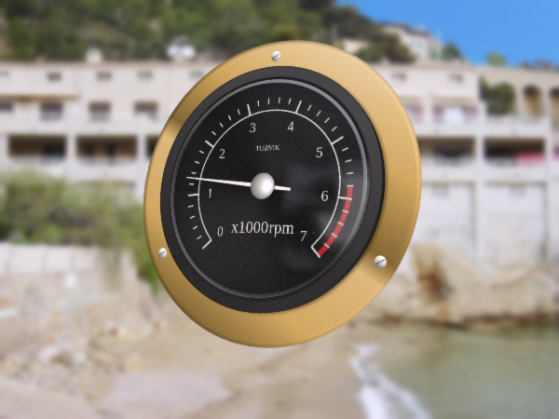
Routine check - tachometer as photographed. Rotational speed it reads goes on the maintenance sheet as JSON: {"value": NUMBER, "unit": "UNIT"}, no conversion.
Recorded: {"value": 1300, "unit": "rpm"}
